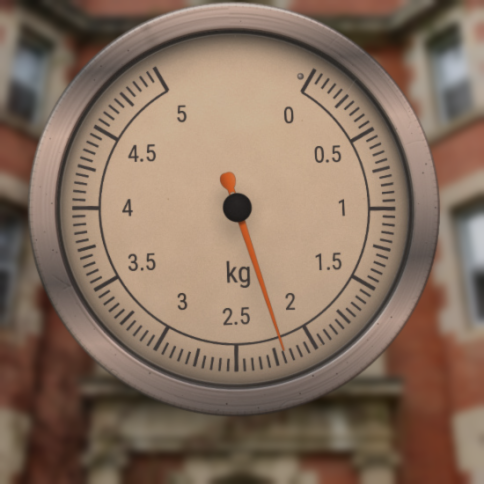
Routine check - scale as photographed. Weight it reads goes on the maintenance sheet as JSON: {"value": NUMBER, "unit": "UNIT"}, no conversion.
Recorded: {"value": 2.2, "unit": "kg"}
